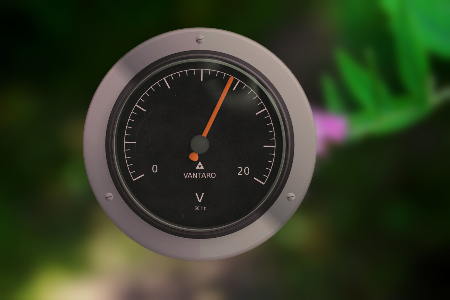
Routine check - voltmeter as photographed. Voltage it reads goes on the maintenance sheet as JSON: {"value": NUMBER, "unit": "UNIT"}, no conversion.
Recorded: {"value": 12, "unit": "V"}
